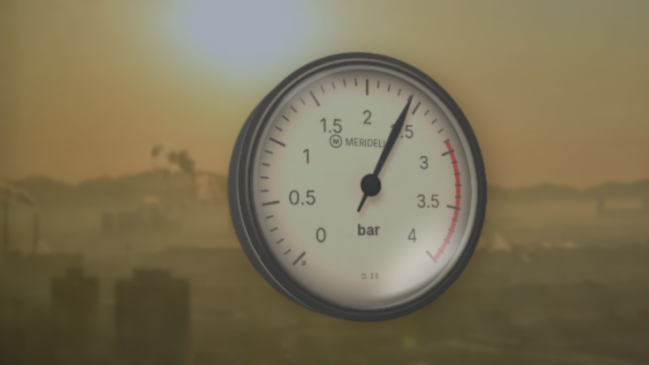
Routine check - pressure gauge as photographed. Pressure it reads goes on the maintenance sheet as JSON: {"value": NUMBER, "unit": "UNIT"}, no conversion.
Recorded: {"value": 2.4, "unit": "bar"}
